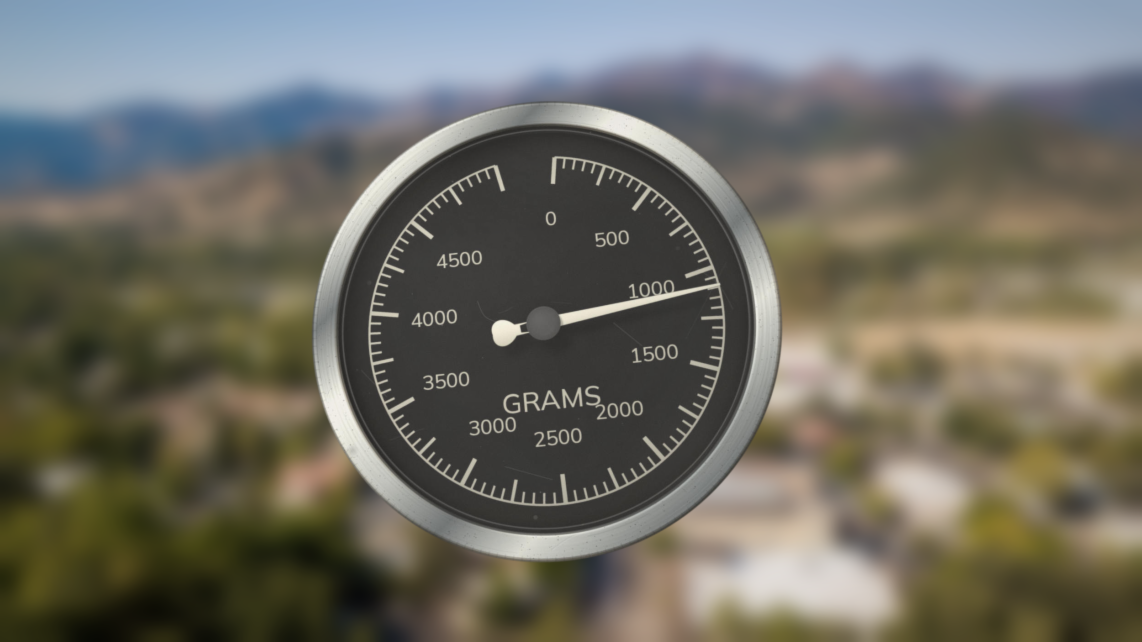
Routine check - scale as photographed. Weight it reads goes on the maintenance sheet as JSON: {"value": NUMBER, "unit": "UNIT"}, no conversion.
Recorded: {"value": 1100, "unit": "g"}
